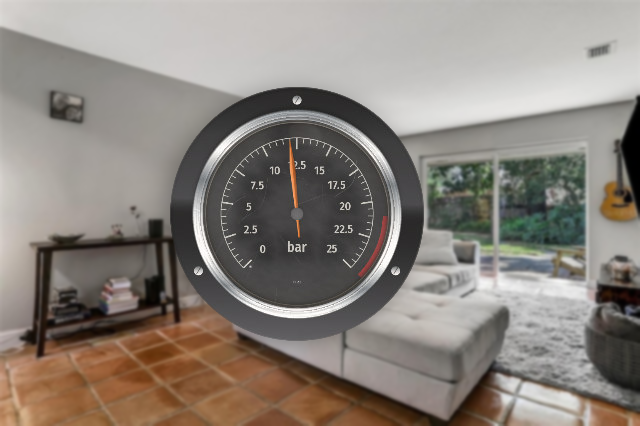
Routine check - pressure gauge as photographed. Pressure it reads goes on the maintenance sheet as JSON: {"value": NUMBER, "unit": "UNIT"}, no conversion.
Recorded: {"value": 12, "unit": "bar"}
